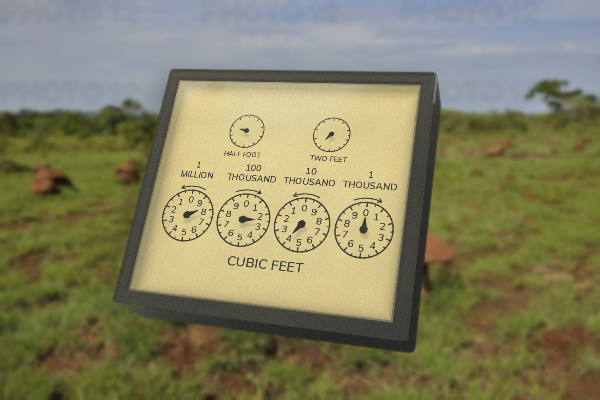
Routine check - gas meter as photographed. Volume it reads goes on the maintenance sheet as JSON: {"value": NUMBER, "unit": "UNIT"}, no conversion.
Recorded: {"value": 824000, "unit": "ft³"}
